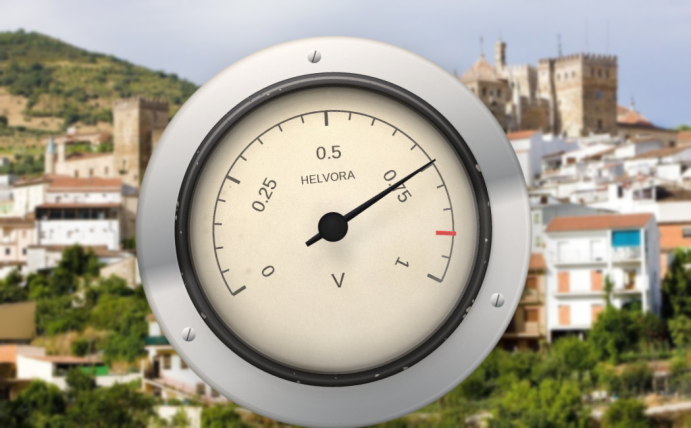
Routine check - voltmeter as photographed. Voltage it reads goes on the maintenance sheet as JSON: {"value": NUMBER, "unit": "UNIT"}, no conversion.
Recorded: {"value": 0.75, "unit": "V"}
